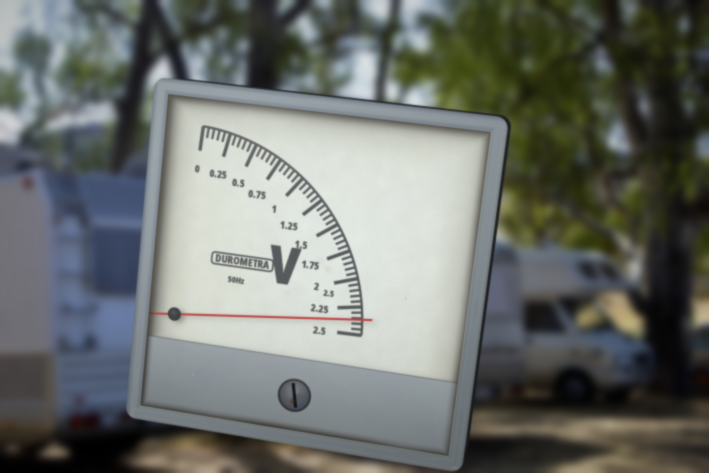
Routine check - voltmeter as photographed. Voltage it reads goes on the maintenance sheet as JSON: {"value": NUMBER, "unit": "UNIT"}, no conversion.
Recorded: {"value": 2.35, "unit": "V"}
